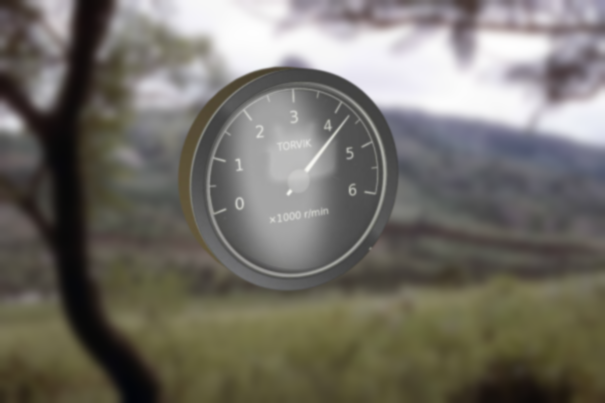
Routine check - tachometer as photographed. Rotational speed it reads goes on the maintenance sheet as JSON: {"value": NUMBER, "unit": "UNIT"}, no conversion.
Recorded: {"value": 4250, "unit": "rpm"}
